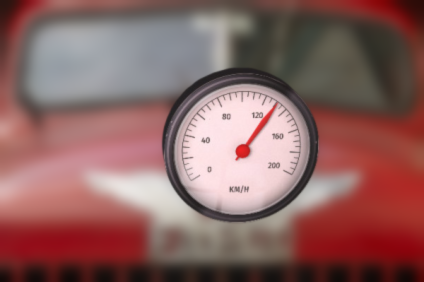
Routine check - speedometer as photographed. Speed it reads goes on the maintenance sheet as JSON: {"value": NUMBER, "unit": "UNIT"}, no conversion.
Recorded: {"value": 130, "unit": "km/h"}
